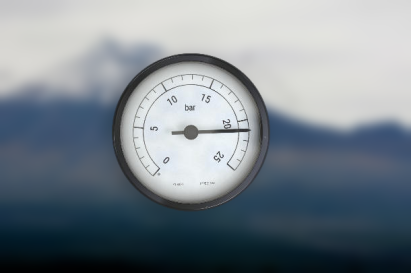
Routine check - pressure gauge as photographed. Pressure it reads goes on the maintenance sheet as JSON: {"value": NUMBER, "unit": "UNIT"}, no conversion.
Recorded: {"value": 21, "unit": "bar"}
